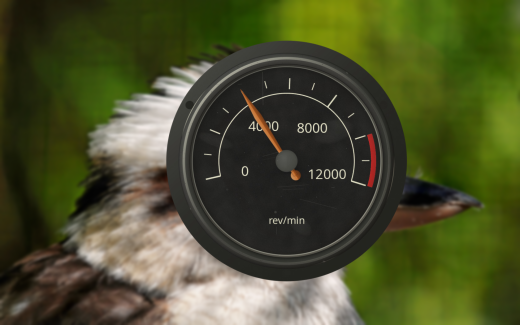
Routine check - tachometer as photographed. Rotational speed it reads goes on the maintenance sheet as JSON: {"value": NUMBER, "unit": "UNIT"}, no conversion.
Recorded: {"value": 4000, "unit": "rpm"}
